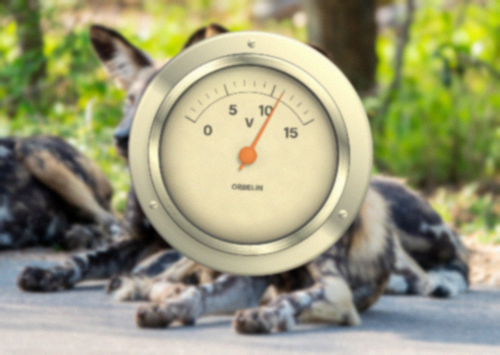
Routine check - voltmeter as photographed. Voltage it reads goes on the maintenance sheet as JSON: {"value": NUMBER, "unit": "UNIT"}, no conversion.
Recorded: {"value": 11, "unit": "V"}
